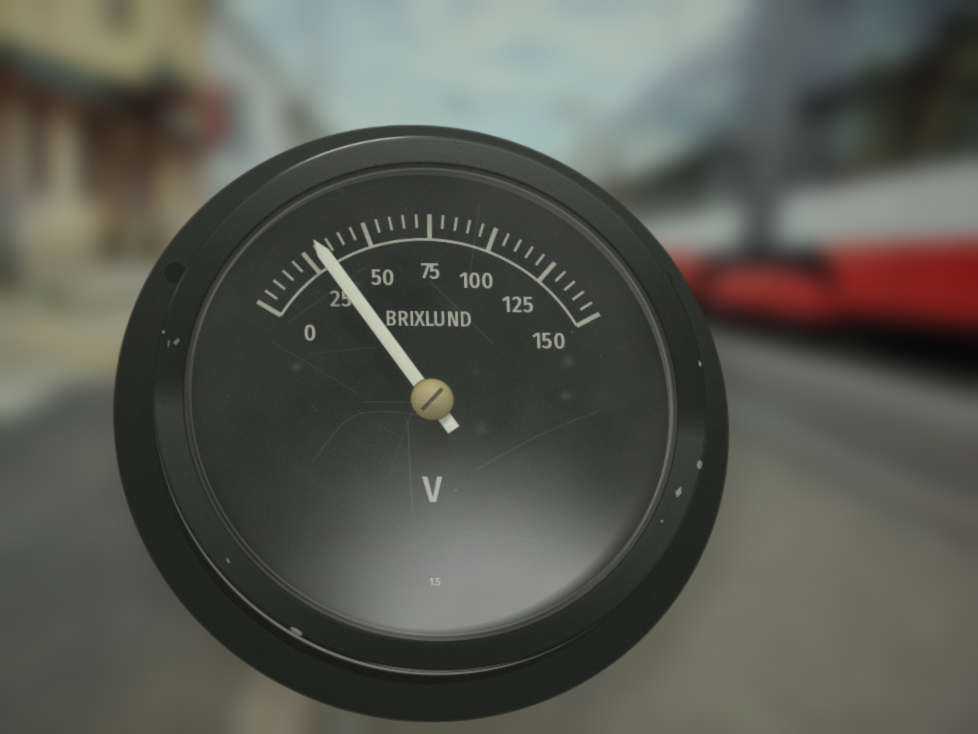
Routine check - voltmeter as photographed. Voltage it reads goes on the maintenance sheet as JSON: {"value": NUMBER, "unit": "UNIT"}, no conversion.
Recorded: {"value": 30, "unit": "V"}
